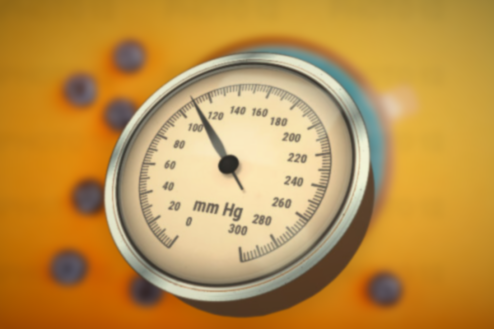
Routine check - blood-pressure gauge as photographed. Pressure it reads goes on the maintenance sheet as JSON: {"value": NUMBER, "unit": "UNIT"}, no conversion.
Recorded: {"value": 110, "unit": "mmHg"}
